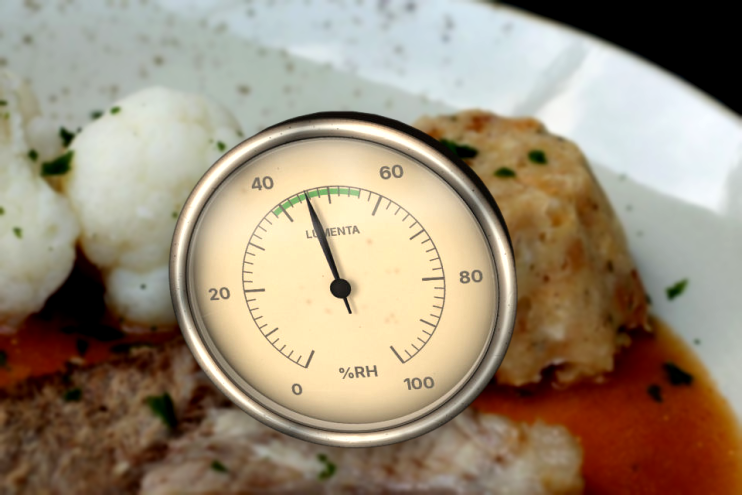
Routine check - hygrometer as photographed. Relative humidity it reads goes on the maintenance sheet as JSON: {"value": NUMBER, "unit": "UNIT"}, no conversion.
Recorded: {"value": 46, "unit": "%"}
